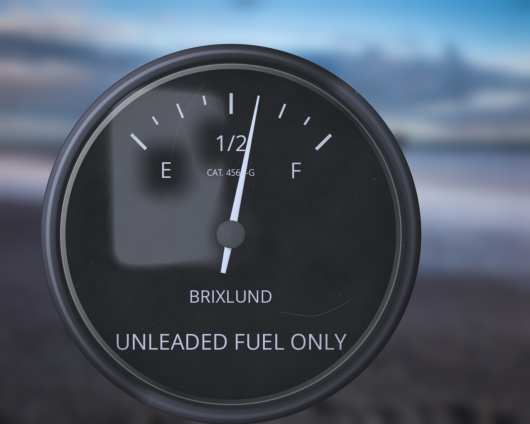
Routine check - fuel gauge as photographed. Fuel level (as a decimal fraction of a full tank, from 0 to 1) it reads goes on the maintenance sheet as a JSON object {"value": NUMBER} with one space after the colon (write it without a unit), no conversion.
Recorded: {"value": 0.625}
